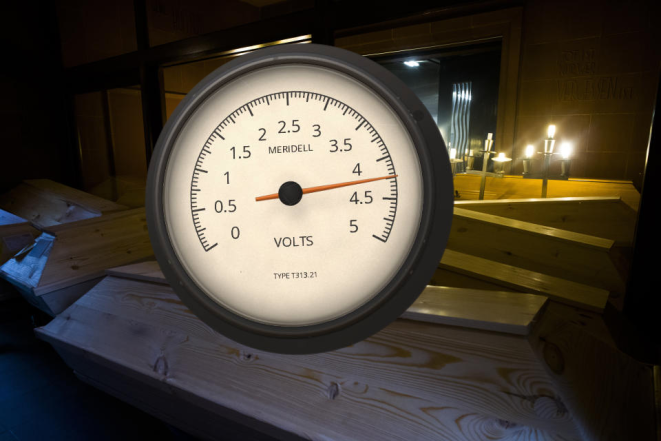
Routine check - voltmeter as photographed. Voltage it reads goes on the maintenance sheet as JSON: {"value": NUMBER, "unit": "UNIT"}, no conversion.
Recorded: {"value": 4.25, "unit": "V"}
